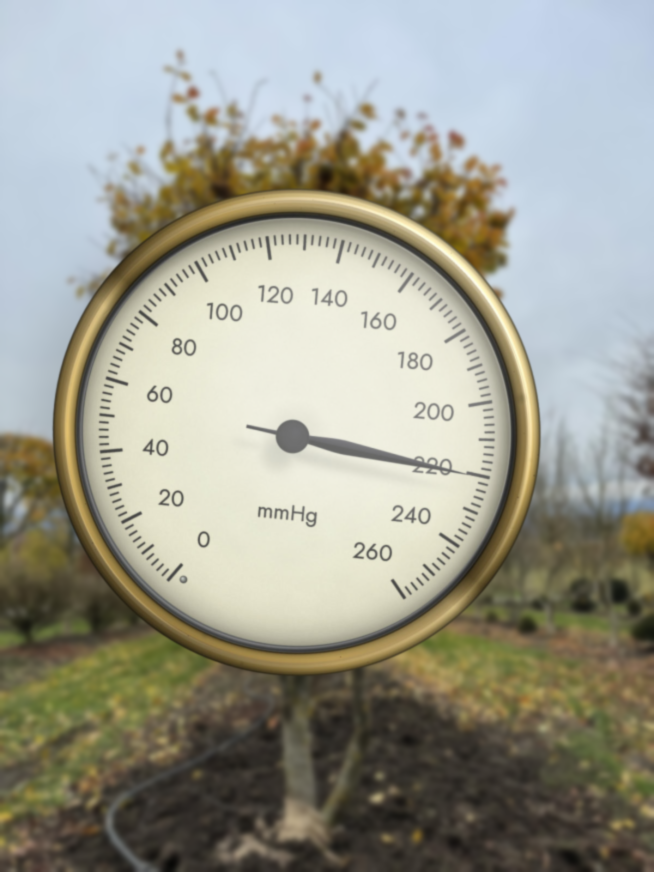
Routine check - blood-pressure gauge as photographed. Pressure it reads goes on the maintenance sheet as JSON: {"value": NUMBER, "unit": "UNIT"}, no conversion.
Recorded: {"value": 220, "unit": "mmHg"}
